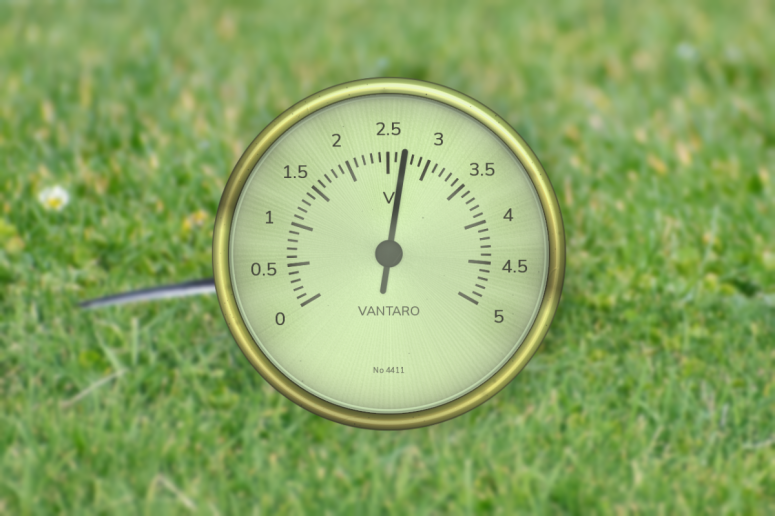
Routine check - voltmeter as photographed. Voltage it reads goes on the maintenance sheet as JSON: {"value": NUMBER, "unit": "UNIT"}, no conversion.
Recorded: {"value": 2.7, "unit": "V"}
